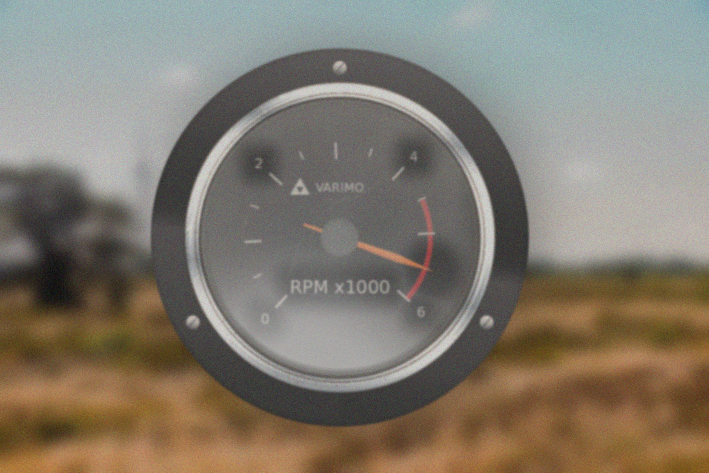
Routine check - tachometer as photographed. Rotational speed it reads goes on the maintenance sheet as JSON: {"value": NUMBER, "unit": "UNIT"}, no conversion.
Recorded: {"value": 5500, "unit": "rpm"}
